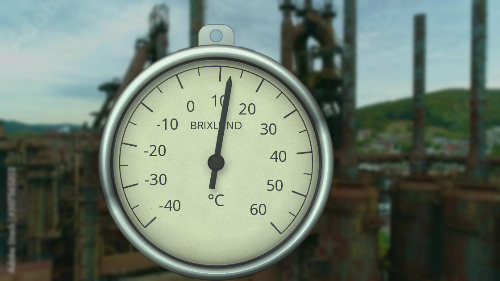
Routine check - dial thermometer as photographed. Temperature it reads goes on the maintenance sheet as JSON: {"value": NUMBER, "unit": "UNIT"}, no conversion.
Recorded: {"value": 12.5, "unit": "°C"}
